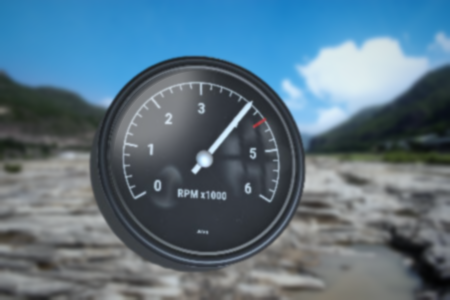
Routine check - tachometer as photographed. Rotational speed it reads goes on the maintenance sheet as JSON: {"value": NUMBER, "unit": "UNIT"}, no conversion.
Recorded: {"value": 4000, "unit": "rpm"}
